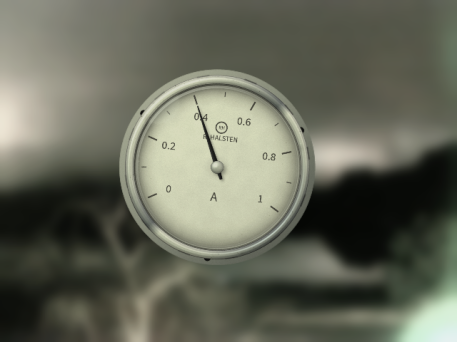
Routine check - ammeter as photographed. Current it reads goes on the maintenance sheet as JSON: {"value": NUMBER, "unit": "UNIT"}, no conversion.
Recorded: {"value": 0.4, "unit": "A"}
